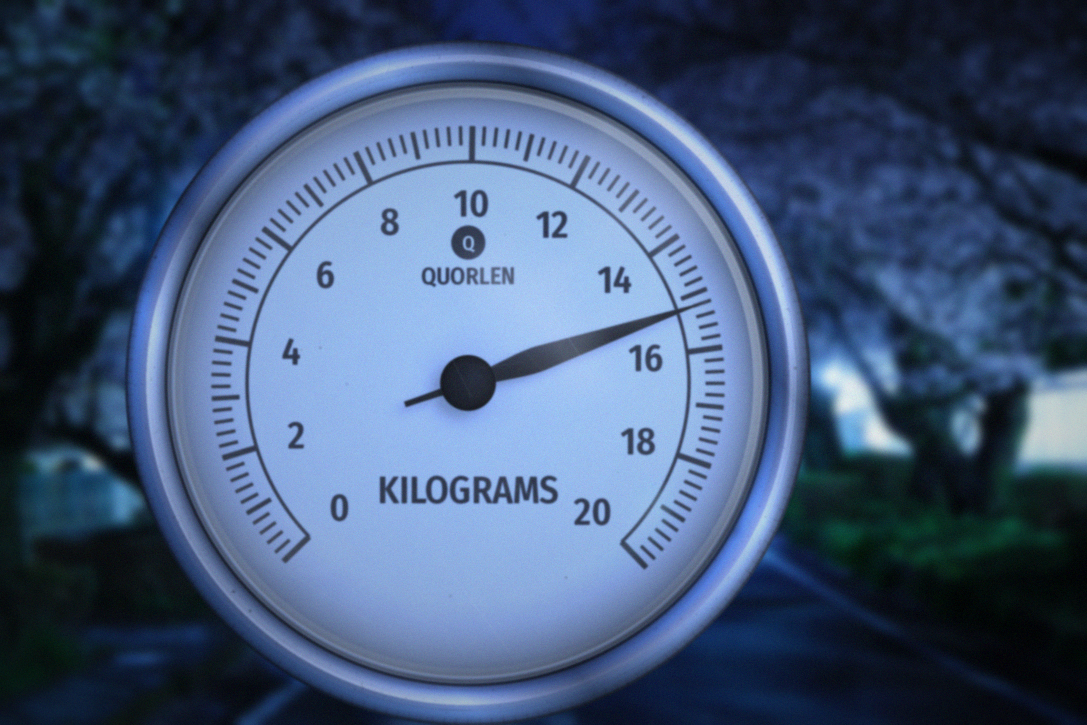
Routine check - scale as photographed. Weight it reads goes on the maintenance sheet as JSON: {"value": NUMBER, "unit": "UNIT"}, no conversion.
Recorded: {"value": 15.2, "unit": "kg"}
